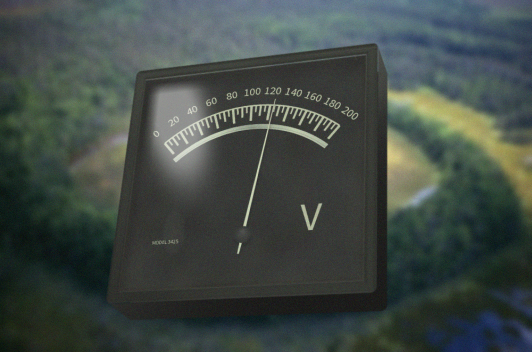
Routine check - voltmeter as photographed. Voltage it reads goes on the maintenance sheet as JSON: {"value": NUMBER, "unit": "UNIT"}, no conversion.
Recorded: {"value": 125, "unit": "V"}
